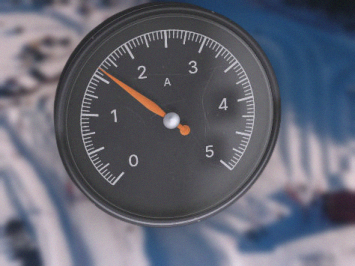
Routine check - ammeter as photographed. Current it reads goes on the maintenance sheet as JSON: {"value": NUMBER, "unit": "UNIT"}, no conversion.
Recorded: {"value": 1.6, "unit": "A"}
